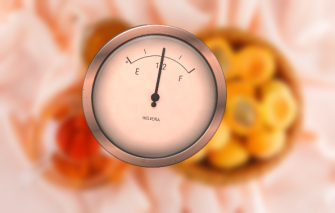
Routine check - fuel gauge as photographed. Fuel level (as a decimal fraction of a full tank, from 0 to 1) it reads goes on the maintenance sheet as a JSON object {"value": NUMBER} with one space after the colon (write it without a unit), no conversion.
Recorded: {"value": 0.5}
